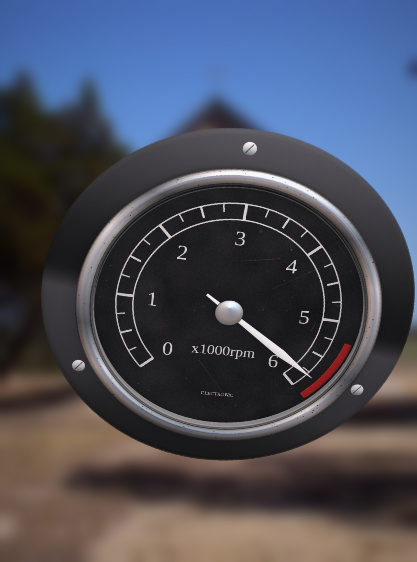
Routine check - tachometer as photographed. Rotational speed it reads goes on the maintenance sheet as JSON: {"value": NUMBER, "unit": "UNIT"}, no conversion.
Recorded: {"value": 5750, "unit": "rpm"}
